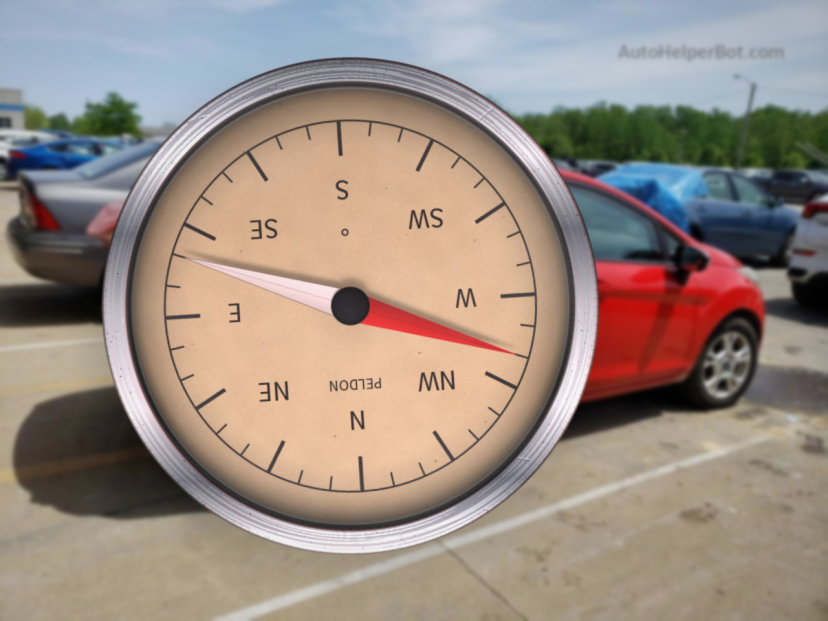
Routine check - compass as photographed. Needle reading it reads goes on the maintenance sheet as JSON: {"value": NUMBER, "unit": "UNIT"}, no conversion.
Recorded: {"value": 290, "unit": "°"}
